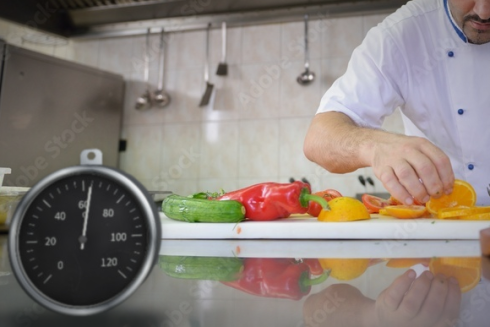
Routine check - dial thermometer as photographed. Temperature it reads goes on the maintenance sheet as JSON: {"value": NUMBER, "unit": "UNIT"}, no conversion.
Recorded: {"value": 64, "unit": "°C"}
